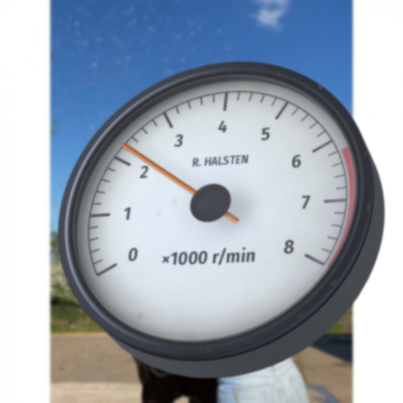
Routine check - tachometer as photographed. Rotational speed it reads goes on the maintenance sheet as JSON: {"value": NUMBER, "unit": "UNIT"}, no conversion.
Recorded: {"value": 2200, "unit": "rpm"}
